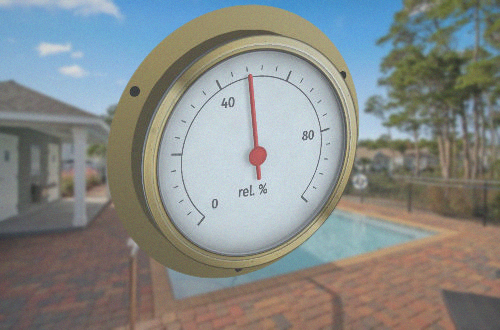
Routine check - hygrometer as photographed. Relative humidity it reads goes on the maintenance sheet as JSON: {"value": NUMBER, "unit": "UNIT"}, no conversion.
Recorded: {"value": 48, "unit": "%"}
